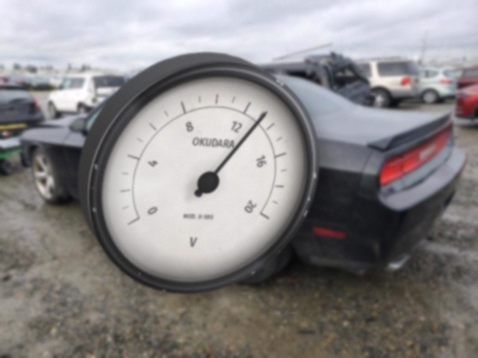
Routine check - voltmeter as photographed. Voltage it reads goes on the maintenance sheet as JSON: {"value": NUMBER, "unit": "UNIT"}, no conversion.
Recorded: {"value": 13, "unit": "V"}
